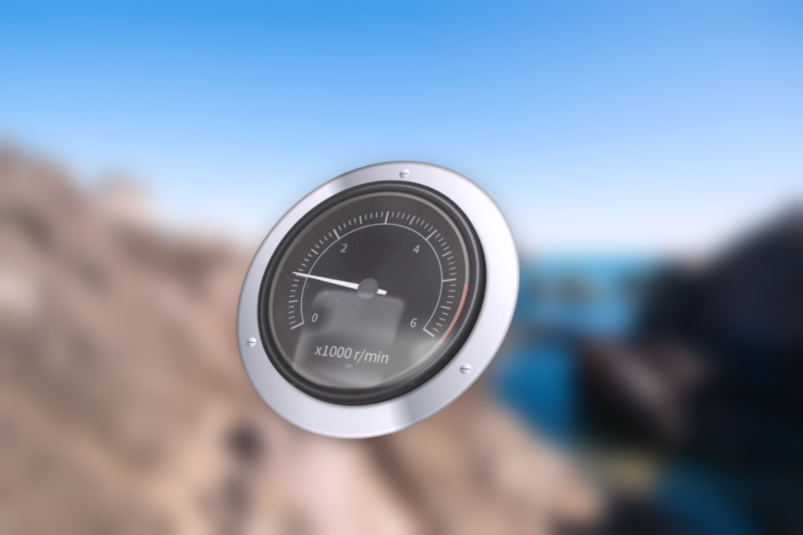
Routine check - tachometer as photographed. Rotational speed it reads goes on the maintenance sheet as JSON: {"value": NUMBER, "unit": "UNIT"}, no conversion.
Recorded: {"value": 1000, "unit": "rpm"}
